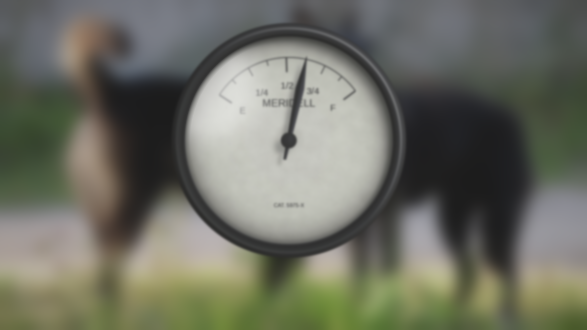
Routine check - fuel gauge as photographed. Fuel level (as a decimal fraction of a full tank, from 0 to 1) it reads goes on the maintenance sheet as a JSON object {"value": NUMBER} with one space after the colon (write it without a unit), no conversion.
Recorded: {"value": 0.625}
